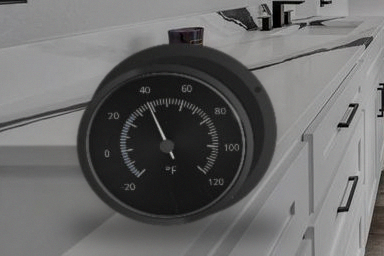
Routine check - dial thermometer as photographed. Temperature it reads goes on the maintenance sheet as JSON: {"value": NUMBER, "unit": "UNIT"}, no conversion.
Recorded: {"value": 40, "unit": "°F"}
